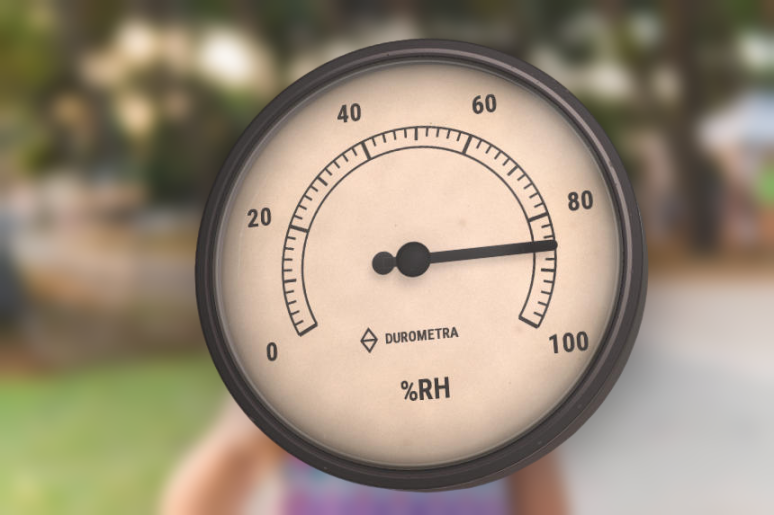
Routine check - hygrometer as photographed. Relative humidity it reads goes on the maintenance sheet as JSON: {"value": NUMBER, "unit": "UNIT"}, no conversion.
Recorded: {"value": 86, "unit": "%"}
